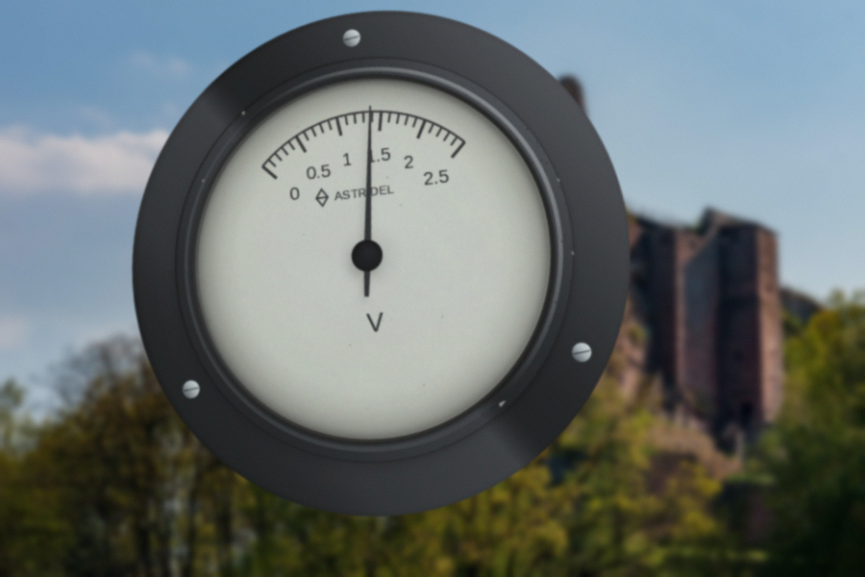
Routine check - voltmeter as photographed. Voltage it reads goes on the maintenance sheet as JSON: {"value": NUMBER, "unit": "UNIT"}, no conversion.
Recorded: {"value": 1.4, "unit": "V"}
